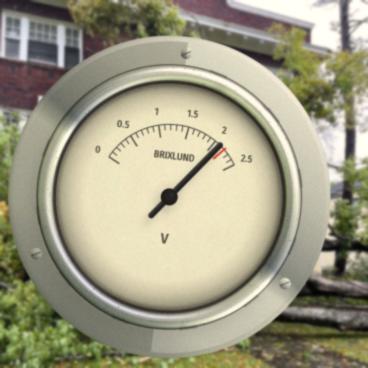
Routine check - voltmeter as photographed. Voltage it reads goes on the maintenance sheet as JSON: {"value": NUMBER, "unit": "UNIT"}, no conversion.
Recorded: {"value": 2.1, "unit": "V"}
